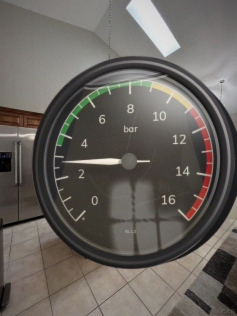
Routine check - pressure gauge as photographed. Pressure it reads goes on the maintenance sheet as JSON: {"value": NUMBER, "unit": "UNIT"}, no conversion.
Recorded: {"value": 2.75, "unit": "bar"}
